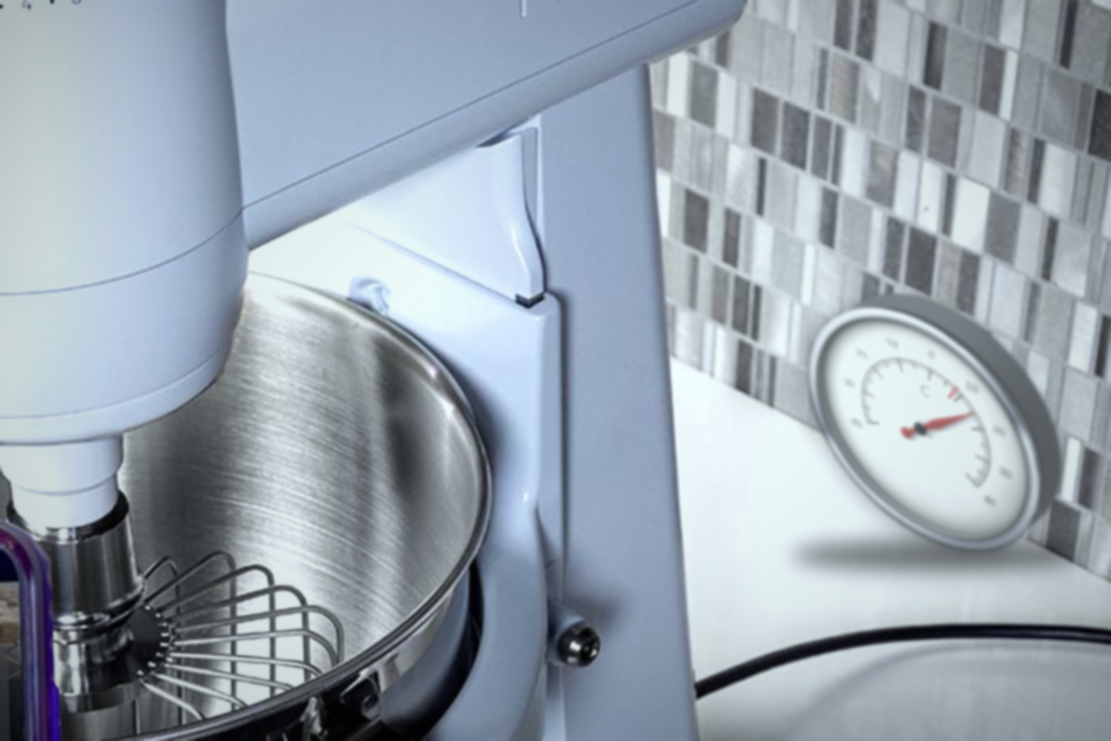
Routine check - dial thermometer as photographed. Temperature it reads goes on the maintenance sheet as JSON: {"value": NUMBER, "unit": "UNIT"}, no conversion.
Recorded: {"value": 15, "unit": "°C"}
